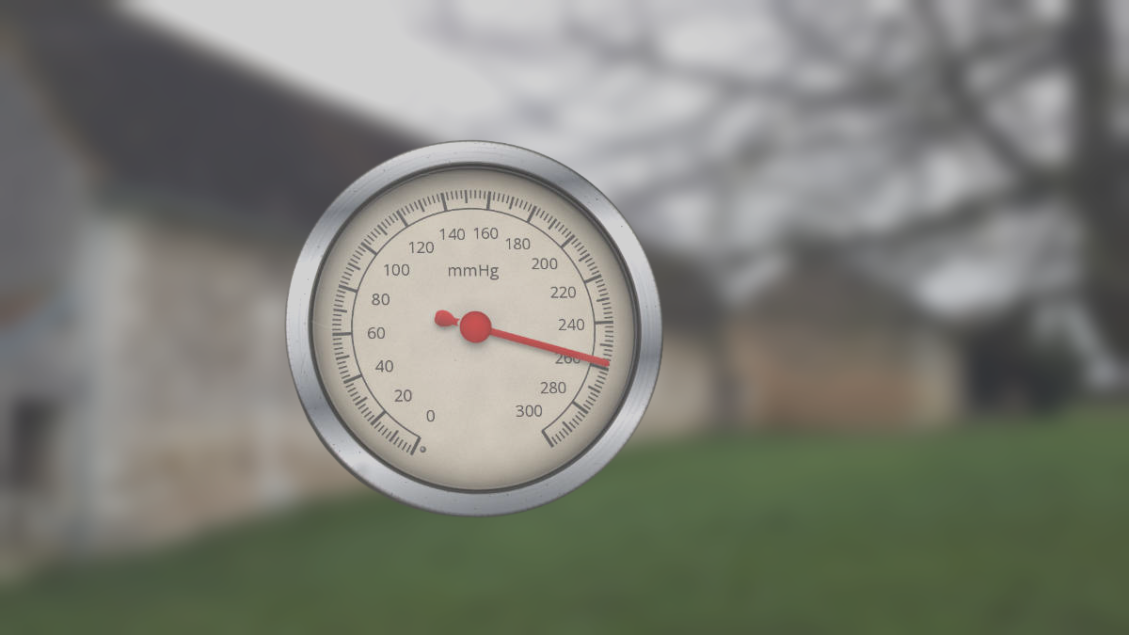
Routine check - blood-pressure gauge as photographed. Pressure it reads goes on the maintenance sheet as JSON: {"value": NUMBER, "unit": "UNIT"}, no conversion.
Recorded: {"value": 258, "unit": "mmHg"}
